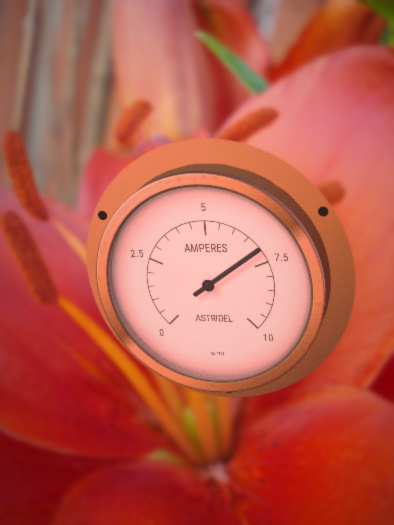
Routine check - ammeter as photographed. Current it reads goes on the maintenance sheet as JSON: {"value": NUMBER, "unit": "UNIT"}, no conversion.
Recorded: {"value": 7, "unit": "A"}
